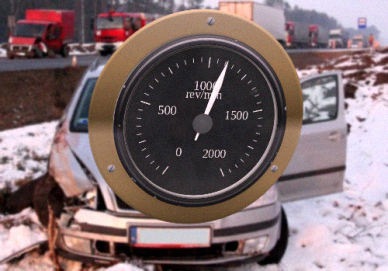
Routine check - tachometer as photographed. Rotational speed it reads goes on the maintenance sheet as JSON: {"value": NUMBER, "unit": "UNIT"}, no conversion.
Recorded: {"value": 1100, "unit": "rpm"}
